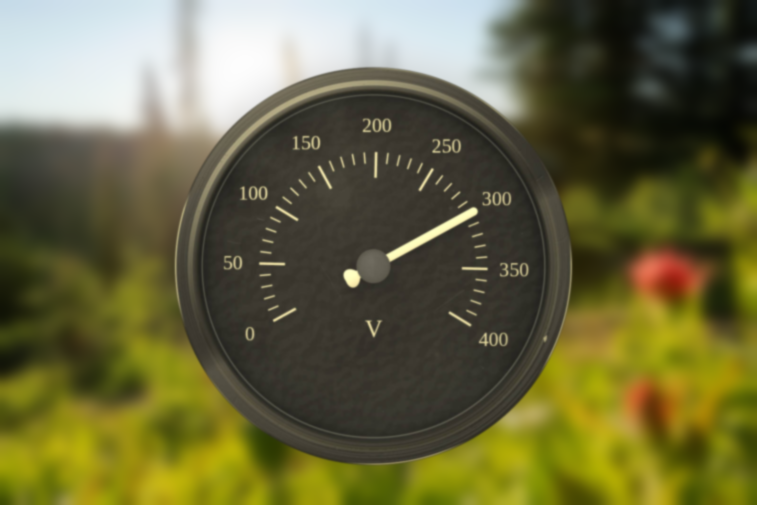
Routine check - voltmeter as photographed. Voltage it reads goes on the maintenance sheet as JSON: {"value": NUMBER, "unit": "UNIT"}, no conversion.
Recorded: {"value": 300, "unit": "V"}
